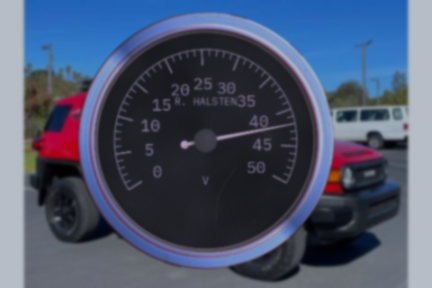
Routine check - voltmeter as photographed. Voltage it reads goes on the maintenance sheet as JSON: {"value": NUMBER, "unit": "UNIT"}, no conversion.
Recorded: {"value": 42, "unit": "V"}
